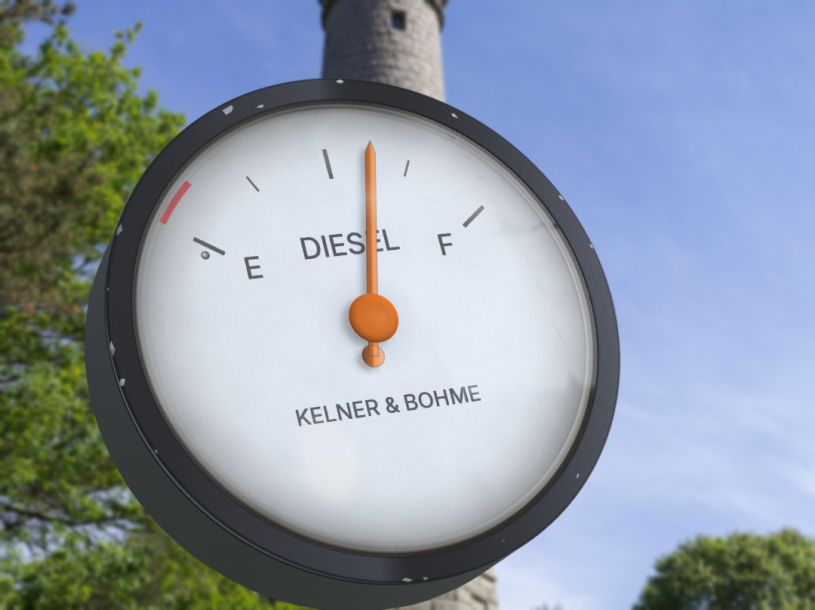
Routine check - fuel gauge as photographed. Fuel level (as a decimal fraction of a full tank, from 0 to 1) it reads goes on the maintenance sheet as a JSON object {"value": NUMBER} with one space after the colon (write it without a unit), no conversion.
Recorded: {"value": 0.625}
